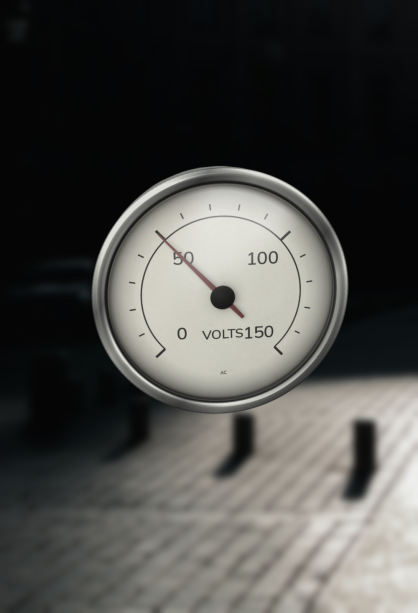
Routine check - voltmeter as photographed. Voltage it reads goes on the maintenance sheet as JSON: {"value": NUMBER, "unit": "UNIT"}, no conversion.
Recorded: {"value": 50, "unit": "V"}
